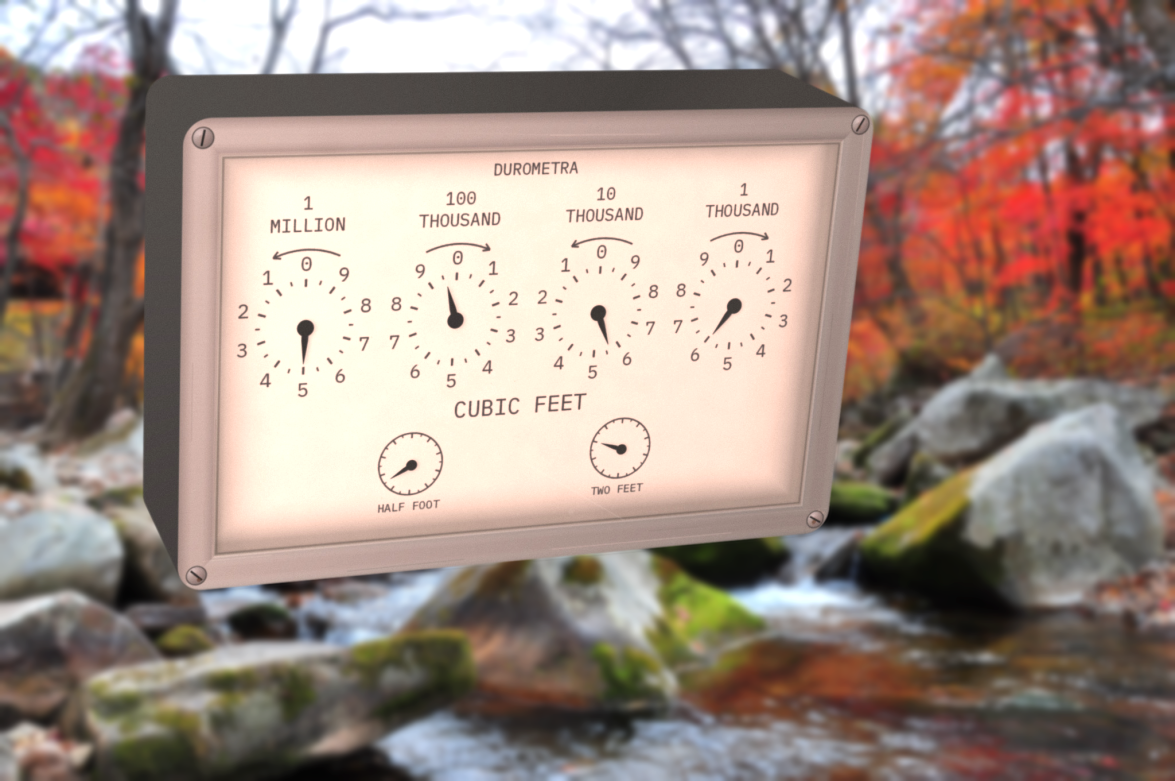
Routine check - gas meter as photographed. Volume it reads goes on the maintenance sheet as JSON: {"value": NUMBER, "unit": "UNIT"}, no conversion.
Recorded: {"value": 495600, "unit": "ft³"}
